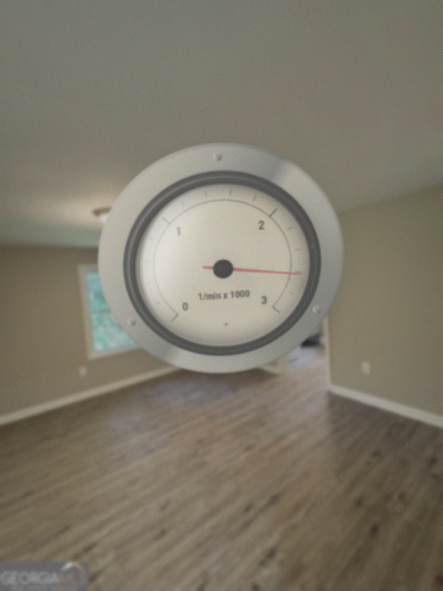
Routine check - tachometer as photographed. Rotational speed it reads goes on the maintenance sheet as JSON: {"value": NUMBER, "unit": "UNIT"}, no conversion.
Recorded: {"value": 2600, "unit": "rpm"}
